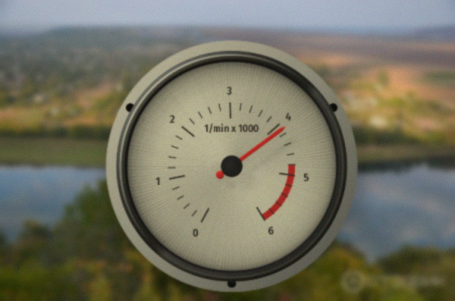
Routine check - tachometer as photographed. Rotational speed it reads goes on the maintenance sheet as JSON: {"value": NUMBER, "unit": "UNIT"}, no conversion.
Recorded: {"value": 4100, "unit": "rpm"}
